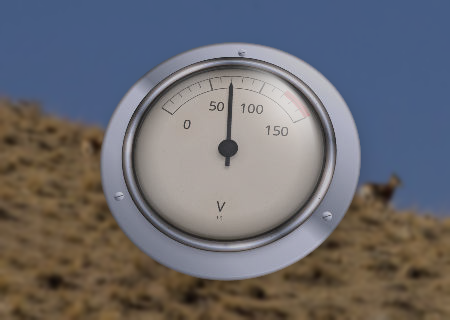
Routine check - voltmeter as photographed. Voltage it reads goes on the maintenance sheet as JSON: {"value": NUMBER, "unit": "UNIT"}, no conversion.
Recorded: {"value": 70, "unit": "V"}
